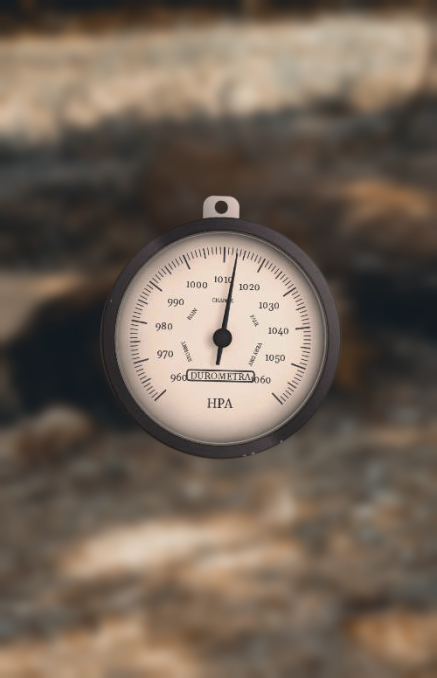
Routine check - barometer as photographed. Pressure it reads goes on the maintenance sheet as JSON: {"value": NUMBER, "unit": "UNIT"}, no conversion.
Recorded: {"value": 1013, "unit": "hPa"}
